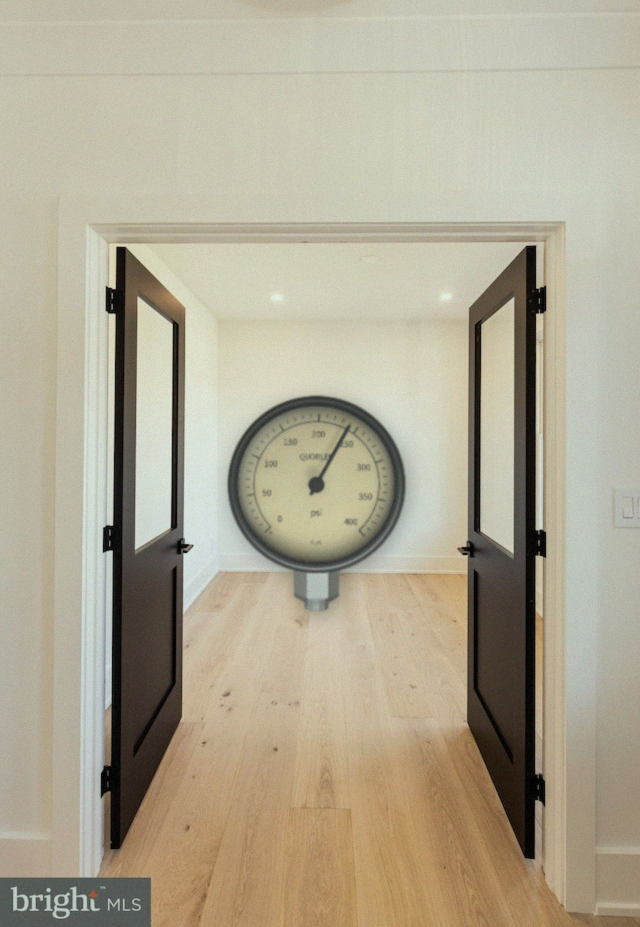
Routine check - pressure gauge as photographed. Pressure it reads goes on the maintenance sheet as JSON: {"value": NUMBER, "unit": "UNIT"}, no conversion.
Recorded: {"value": 240, "unit": "psi"}
